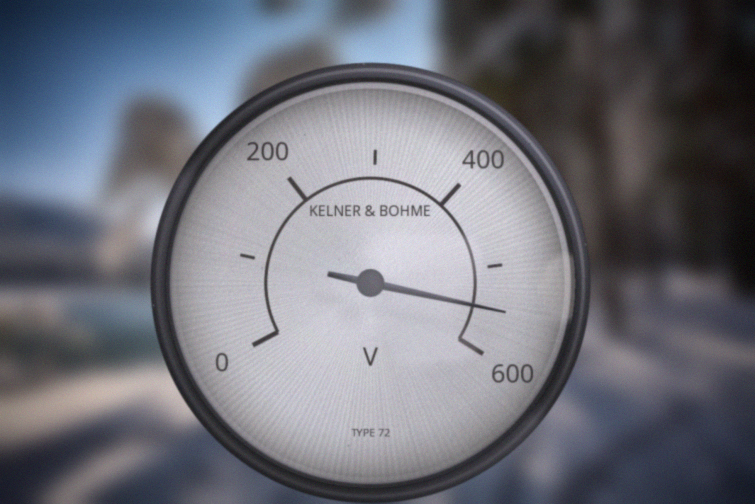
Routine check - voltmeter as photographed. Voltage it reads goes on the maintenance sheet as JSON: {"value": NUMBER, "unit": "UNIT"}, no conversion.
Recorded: {"value": 550, "unit": "V"}
